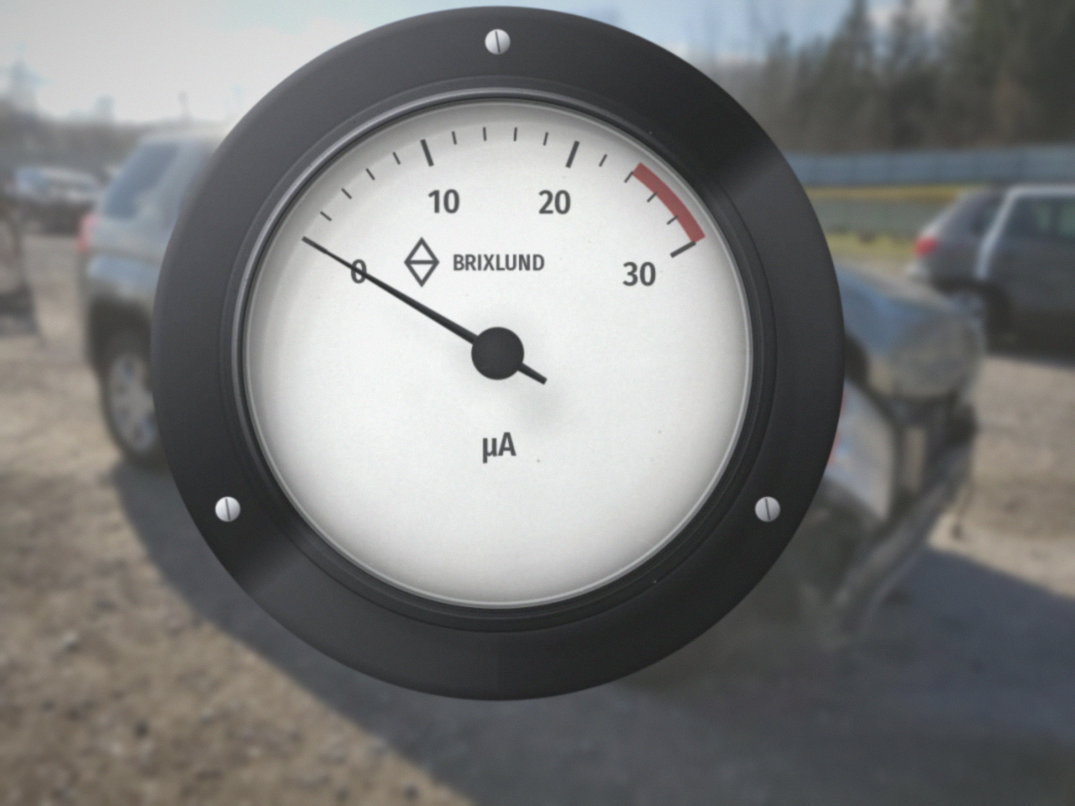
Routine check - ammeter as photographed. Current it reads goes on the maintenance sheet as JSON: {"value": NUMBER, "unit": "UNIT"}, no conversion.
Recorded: {"value": 0, "unit": "µA"}
